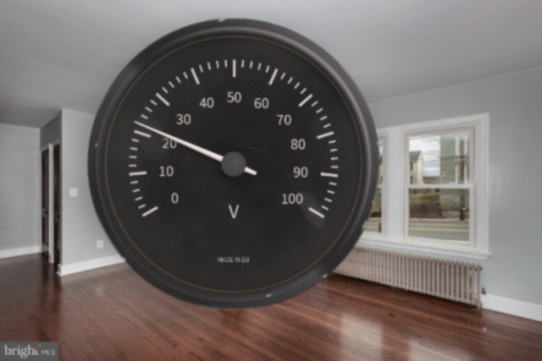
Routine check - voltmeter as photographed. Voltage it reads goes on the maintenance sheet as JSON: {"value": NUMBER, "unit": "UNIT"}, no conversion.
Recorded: {"value": 22, "unit": "V"}
